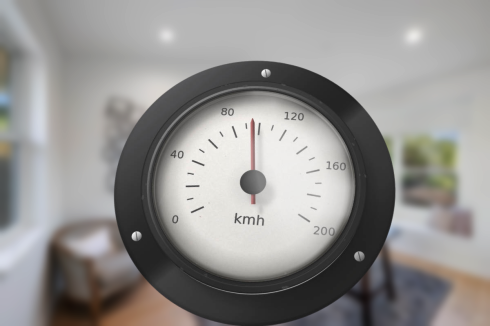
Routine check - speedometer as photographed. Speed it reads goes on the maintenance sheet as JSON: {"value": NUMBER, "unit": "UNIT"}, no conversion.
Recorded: {"value": 95, "unit": "km/h"}
